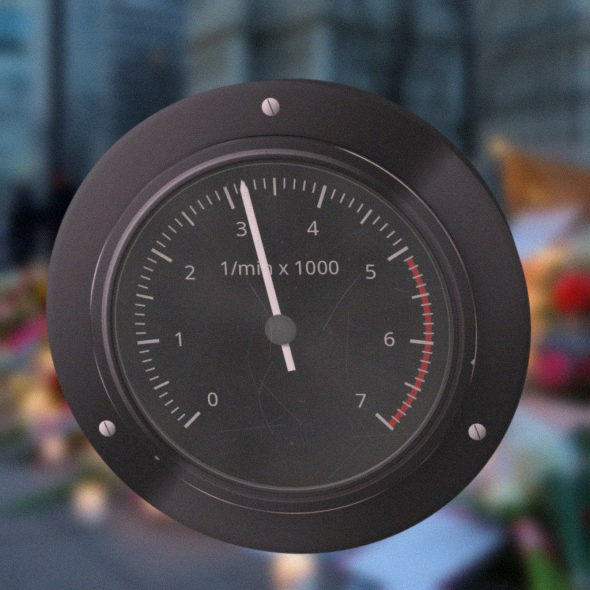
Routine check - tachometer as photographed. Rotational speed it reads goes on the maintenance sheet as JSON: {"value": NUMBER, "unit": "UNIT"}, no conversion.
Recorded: {"value": 3200, "unit": "rpm"}
